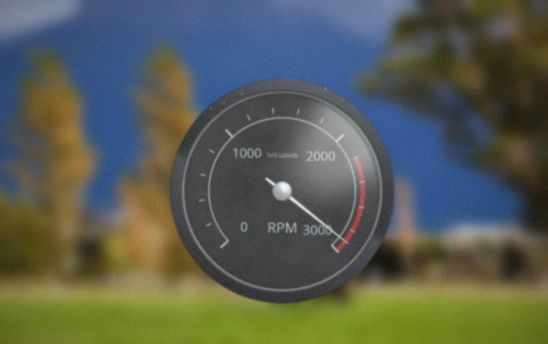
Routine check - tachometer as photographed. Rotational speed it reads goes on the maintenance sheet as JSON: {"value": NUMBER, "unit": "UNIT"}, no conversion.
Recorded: {"value": 2900, "unit": "rpm"}
